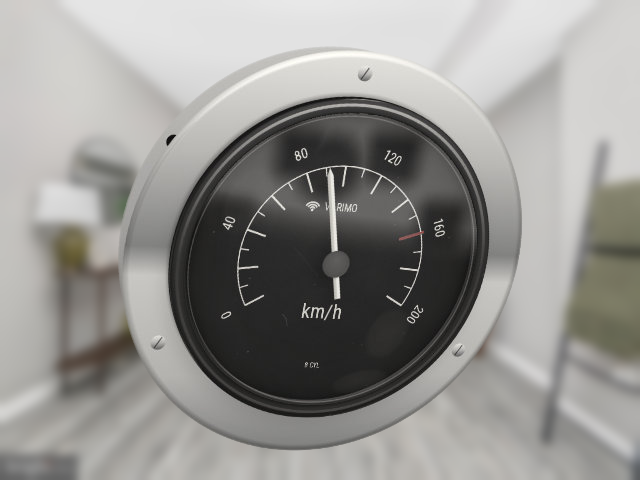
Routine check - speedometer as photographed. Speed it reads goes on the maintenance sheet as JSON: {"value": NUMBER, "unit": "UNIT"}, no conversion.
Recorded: {"value": 90, "unit": "km/h"}
